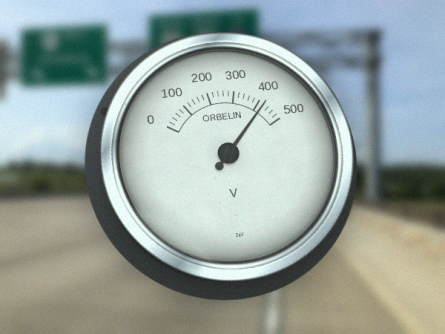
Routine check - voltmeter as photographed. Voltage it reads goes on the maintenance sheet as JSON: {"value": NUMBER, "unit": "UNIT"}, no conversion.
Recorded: {"value": 420, "unit": "V"}
